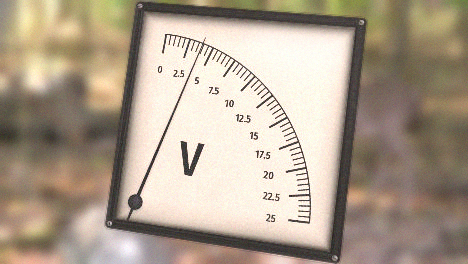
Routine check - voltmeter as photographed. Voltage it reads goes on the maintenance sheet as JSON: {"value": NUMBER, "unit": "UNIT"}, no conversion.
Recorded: {"value": 4, "unit": "V"}
